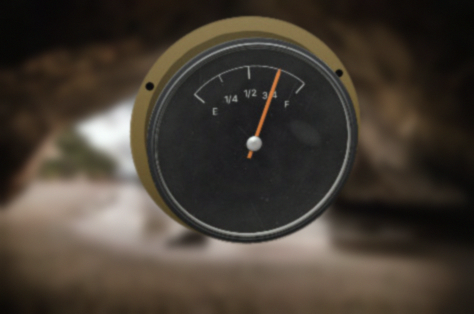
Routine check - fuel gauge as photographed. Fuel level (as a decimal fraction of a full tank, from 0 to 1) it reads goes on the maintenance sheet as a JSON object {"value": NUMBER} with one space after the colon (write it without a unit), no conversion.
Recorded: {"value": 0.75}
